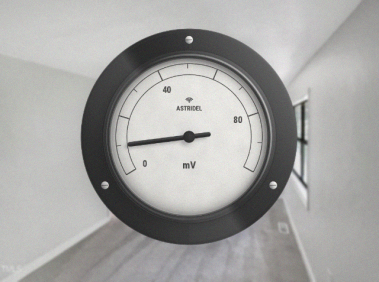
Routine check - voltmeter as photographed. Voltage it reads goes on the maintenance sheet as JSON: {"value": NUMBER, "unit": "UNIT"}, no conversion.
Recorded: {"value": 10, "unit": "mV"}
